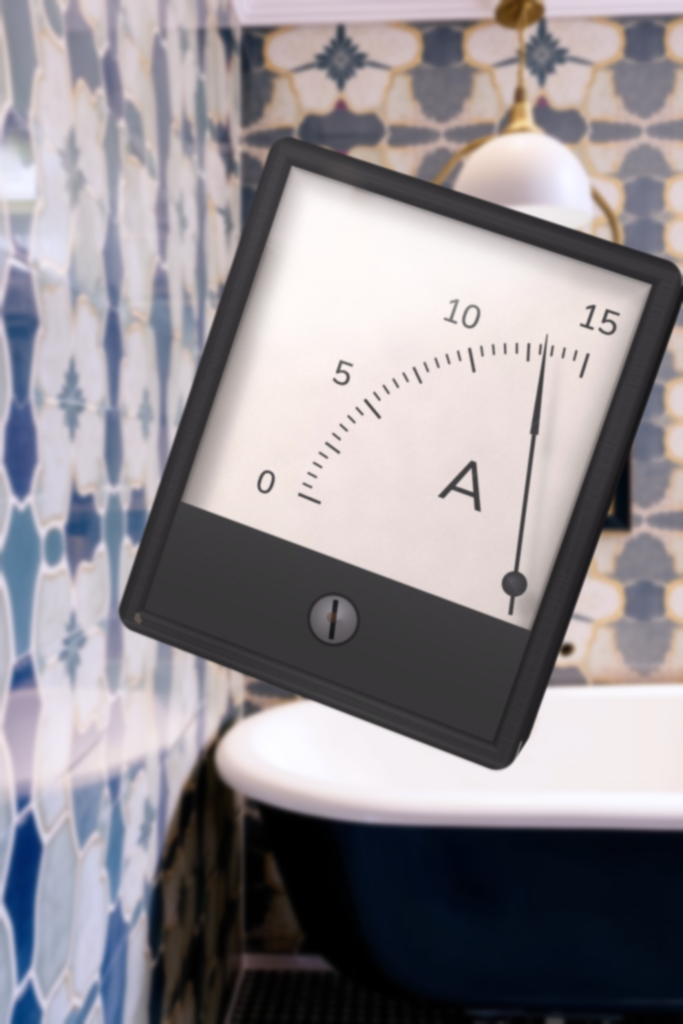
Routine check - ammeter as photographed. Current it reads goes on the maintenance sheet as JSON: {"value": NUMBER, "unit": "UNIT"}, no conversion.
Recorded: {"value": 13.25, "unit": "A"}
